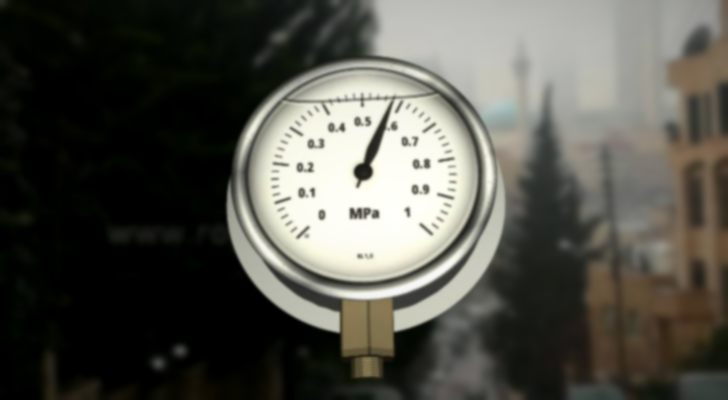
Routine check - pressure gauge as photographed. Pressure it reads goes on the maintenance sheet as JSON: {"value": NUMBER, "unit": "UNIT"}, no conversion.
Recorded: {"value": 0.58, "unit": "MPa"}
